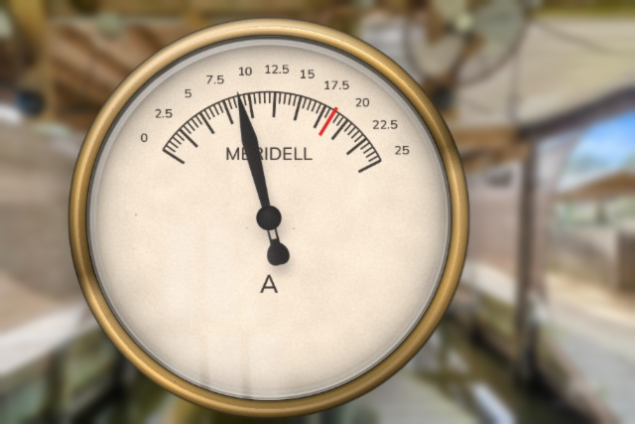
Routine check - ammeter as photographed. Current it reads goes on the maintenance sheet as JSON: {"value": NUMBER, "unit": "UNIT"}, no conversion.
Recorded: {"value": 9, "unit": "A"}
